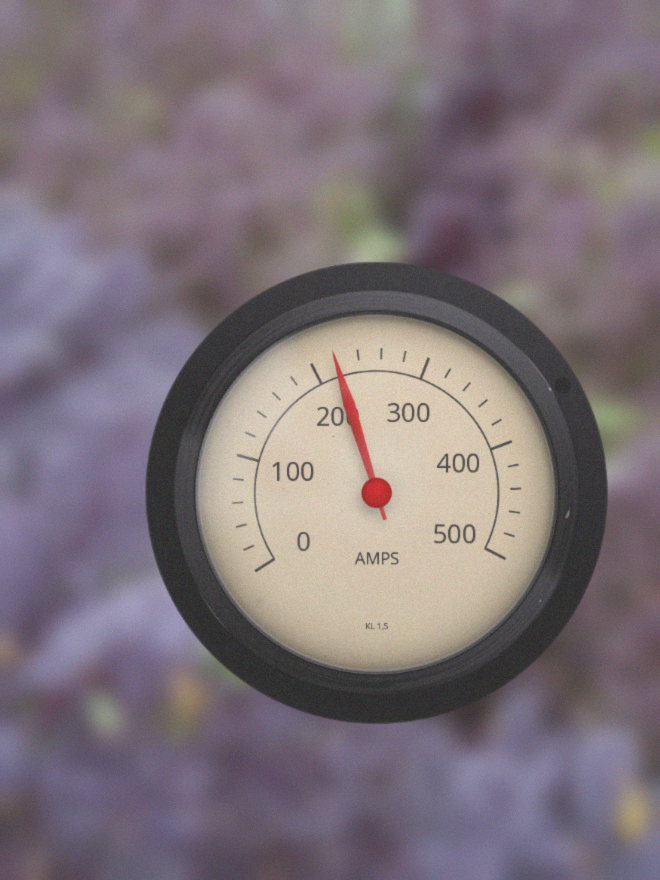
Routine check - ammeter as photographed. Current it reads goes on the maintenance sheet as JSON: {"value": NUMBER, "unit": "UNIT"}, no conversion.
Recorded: {"value": 220, "unit": "A"}
